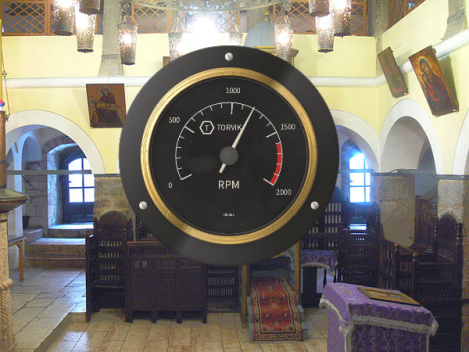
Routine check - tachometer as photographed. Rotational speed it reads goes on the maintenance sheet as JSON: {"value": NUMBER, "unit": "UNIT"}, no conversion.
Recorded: {"value": 1200, "unit": "rpm"}
